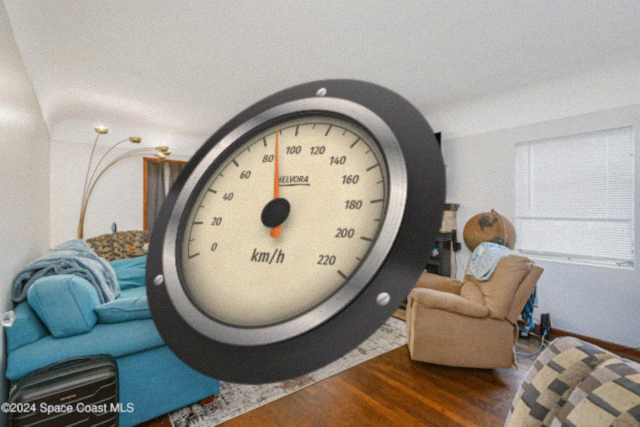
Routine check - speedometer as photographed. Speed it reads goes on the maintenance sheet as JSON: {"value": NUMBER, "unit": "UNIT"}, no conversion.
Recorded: {"value": 90, "unit": "km/h"}
